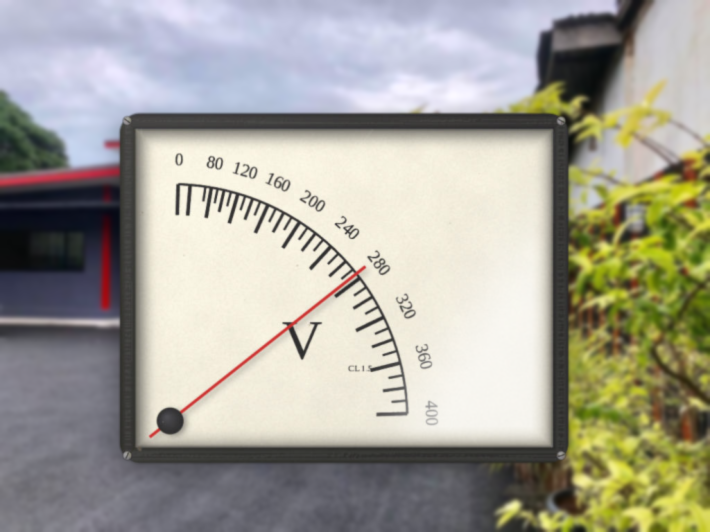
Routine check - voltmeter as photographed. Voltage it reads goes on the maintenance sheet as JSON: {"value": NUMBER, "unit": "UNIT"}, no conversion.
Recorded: {"value": 275, "unit": "V"}
